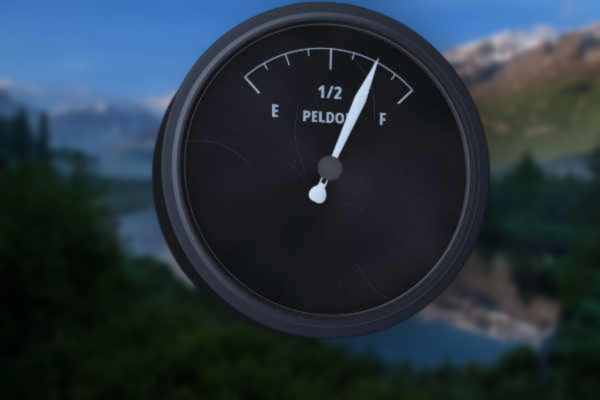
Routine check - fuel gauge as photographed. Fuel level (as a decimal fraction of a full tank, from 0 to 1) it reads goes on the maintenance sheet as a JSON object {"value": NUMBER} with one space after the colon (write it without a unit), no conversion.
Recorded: {"value": 0.75}
